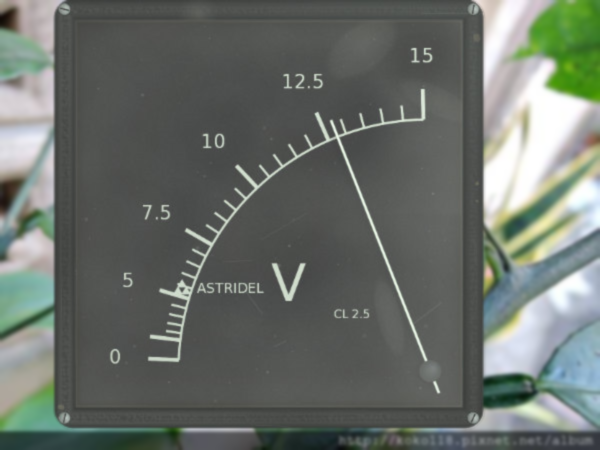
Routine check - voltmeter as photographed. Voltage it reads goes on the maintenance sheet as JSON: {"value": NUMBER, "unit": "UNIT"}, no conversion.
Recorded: {"value": 12.75, "unit": "V"}
